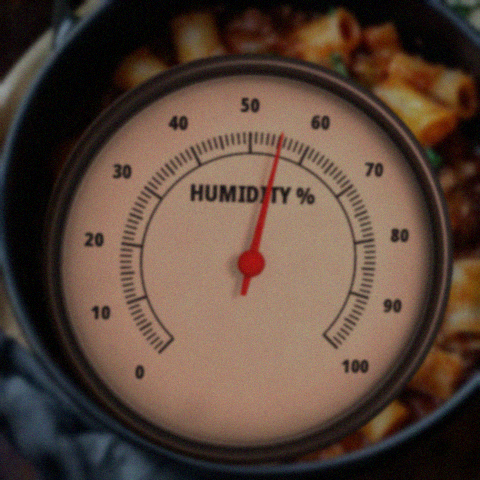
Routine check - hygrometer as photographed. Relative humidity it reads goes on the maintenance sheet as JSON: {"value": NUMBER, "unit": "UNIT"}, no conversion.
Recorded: {"value": 55, "unit": "%"}
